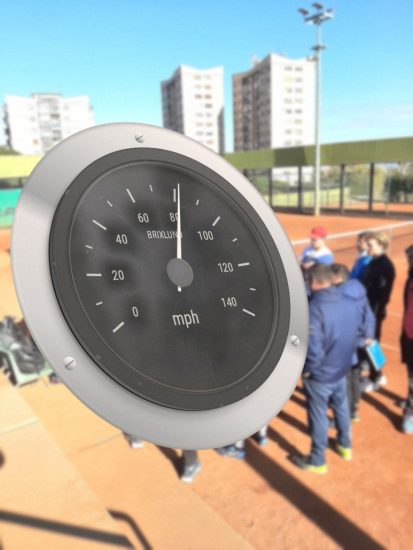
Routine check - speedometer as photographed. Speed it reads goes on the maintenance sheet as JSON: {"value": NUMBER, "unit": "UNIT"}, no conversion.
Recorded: {"value": 80, "unit": "mph"}
